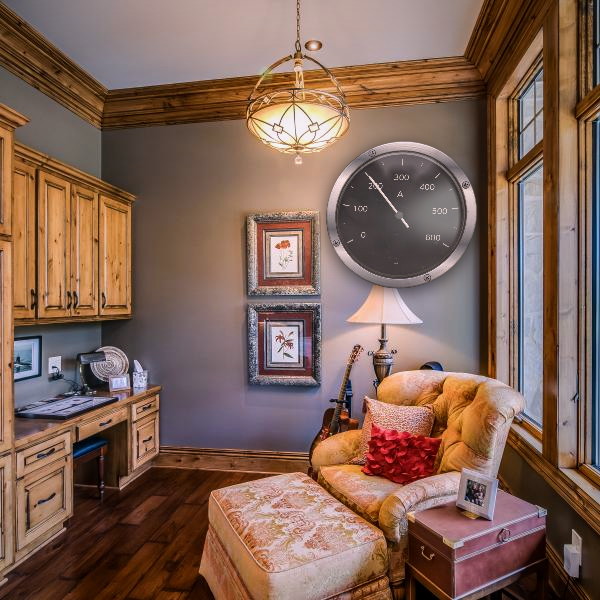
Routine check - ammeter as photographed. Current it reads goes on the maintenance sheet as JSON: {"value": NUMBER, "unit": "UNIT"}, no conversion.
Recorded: {"value": 200, "unit": "A"}
